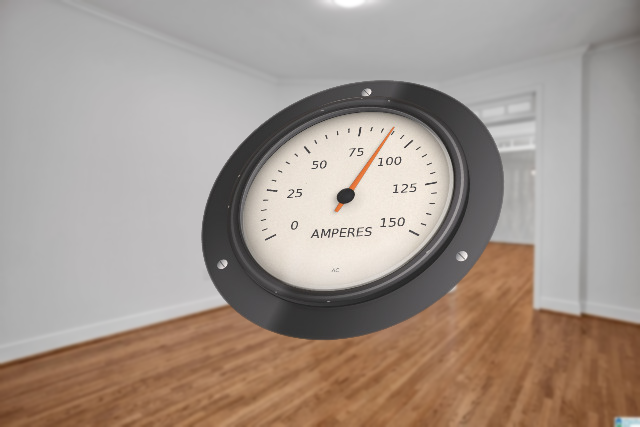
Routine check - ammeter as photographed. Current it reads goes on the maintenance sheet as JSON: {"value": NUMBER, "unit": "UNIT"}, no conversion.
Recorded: {"value": 90, "unit": "A"}
